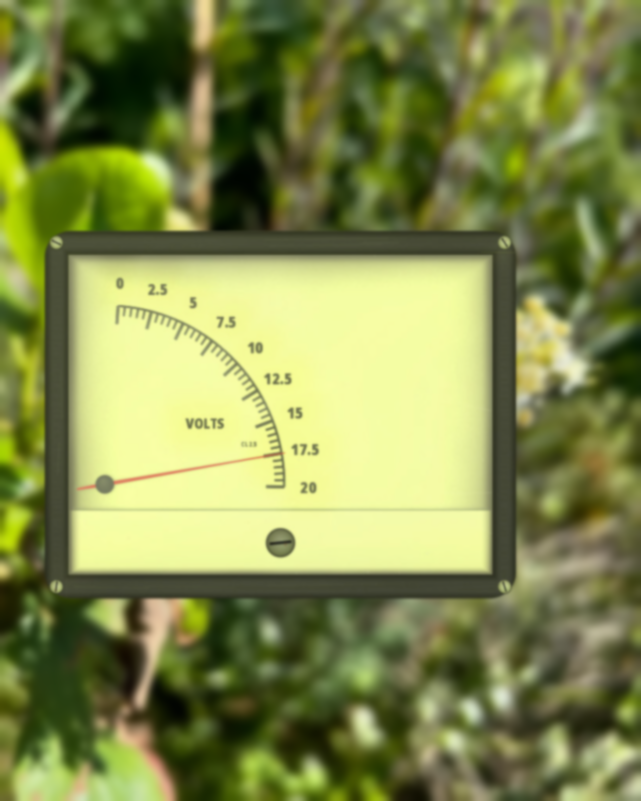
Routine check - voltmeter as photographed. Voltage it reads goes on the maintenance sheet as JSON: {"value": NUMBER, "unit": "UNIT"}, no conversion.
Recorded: {"value": 17.5, "unit": "V"}
